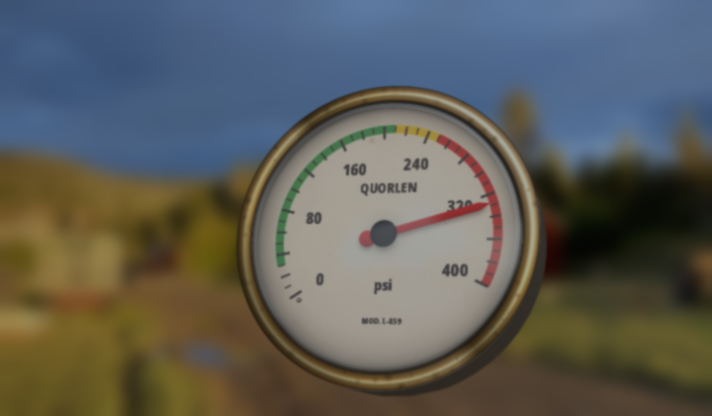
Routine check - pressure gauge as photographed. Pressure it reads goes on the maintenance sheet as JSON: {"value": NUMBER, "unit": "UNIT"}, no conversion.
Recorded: {"value": 330, "unit": "psi"}
